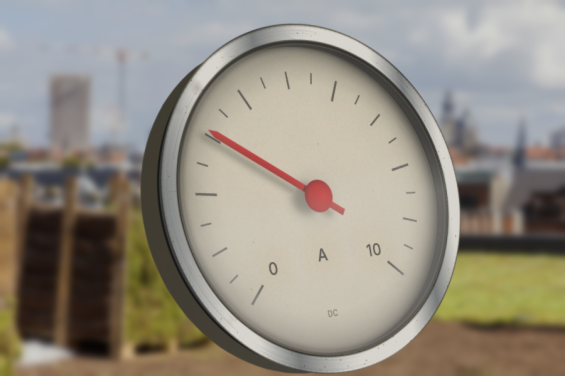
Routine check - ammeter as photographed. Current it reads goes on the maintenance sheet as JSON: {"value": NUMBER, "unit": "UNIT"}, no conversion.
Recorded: {"value": 3, "unit": "A"}
